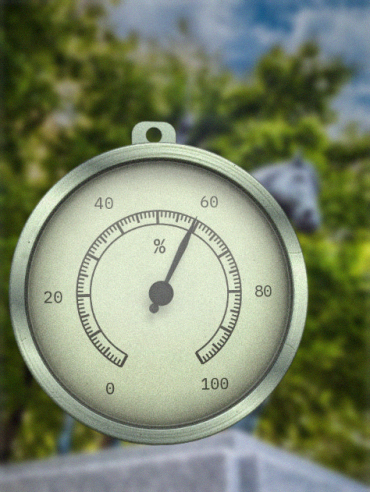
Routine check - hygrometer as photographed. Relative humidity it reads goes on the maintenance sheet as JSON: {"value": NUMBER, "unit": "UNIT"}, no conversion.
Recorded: {"value": 59, "unit": "%"}
